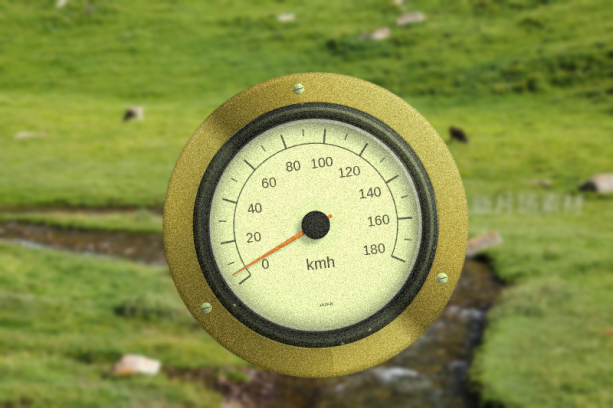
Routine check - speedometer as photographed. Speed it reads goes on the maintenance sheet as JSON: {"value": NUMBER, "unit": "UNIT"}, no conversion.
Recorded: {"value": 5, "unit": "km/h"}
